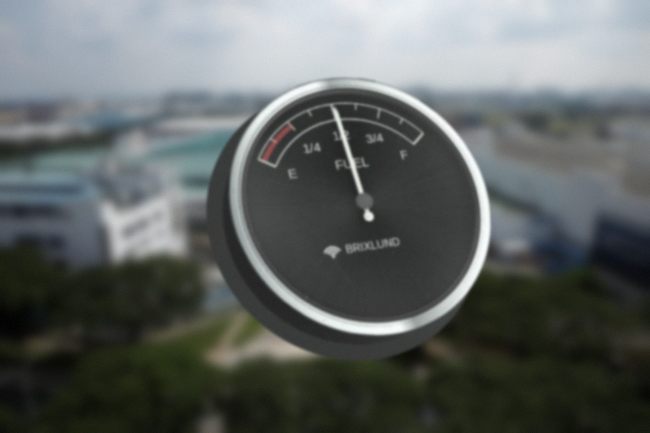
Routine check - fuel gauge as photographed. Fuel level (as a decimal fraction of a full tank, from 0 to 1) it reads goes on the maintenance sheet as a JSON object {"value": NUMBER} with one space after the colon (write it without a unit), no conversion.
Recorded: {"value": 0.5}
